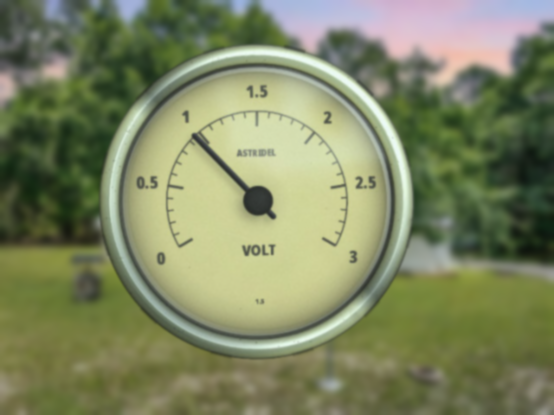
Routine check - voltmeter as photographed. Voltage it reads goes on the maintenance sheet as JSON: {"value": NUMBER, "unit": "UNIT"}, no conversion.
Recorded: {"value": 0.95, "unit": "V"}
